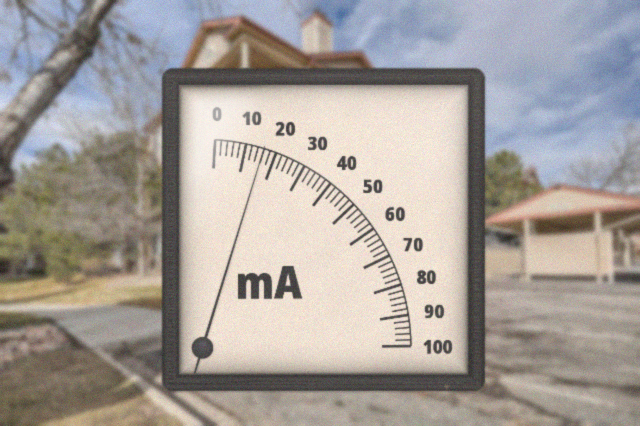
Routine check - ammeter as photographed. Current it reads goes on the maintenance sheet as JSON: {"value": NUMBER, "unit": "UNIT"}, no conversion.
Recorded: {"value": 16, "unit": "mA"}
